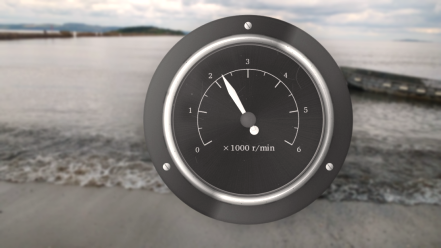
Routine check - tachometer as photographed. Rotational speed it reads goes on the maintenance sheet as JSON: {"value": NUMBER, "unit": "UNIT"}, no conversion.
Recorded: {"value": 2250, "unit": "rpm"}
